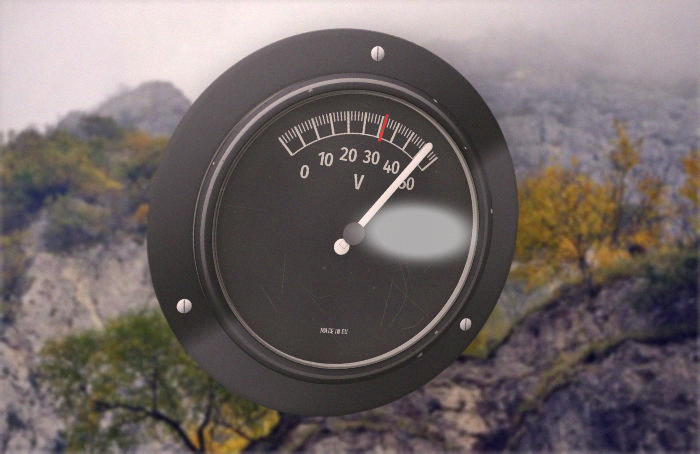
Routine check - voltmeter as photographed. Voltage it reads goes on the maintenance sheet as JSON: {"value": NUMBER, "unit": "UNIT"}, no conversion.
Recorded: {"value": 45, "unit": "V"}
